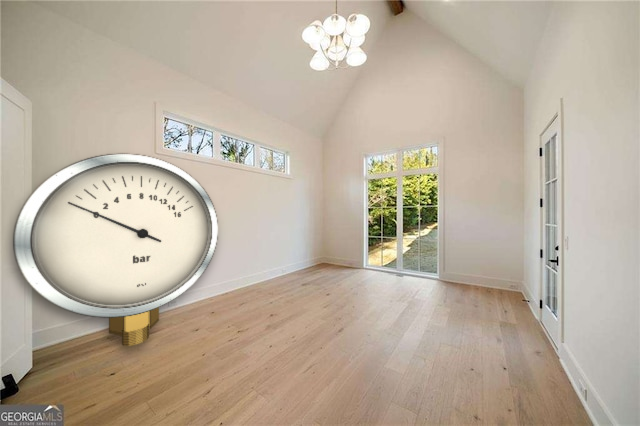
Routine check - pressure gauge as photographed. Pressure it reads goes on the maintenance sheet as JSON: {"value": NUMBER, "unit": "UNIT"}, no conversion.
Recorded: {"value": 0, "unit": "bar"}
